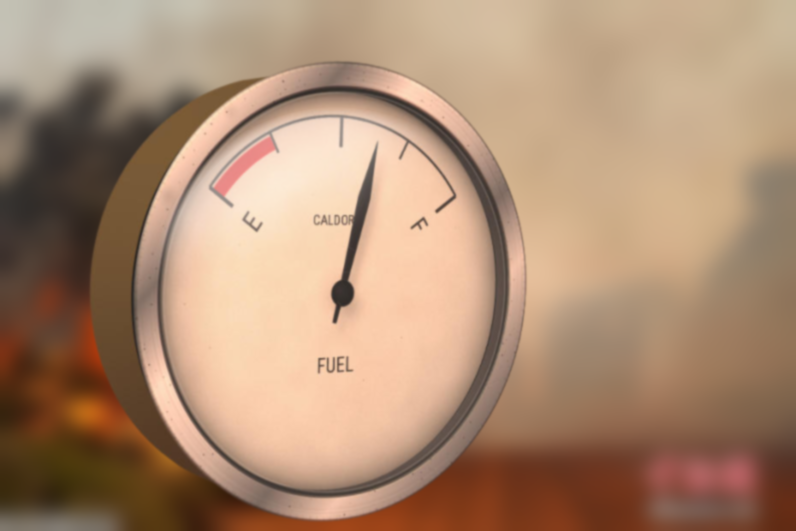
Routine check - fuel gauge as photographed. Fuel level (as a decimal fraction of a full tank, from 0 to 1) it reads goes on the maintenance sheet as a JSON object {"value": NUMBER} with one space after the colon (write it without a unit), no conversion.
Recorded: {"value": 0.625}
